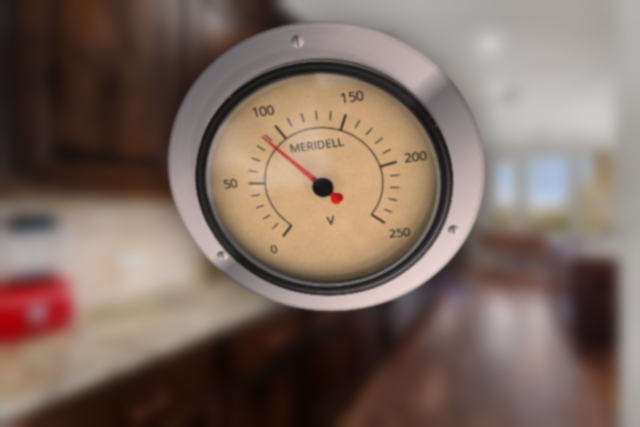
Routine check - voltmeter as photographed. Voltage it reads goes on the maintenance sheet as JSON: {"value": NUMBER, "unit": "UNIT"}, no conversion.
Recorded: {"value": 90, "unit": "V"}
